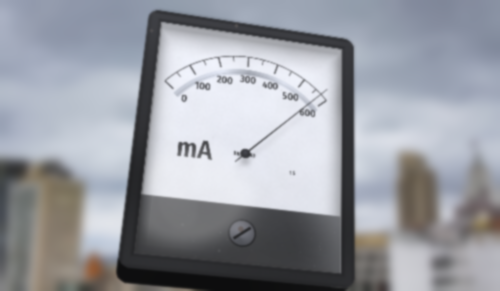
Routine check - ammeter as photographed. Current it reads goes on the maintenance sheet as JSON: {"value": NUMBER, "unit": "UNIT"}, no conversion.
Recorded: {"value": 575, "unit": "mA"}
